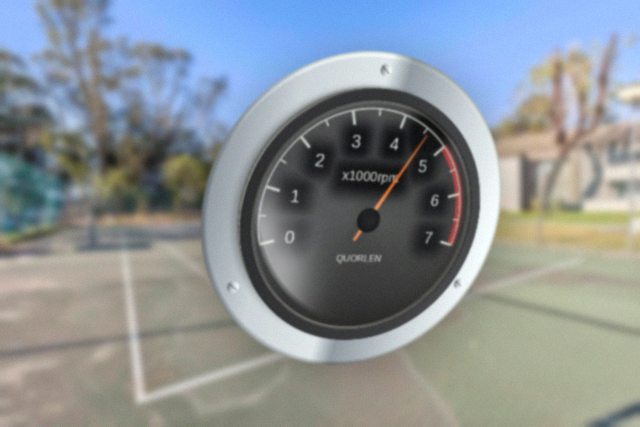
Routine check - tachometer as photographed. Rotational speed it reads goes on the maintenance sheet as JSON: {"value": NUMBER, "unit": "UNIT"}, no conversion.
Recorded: {"value": 4500, "unit": "rpm"}
